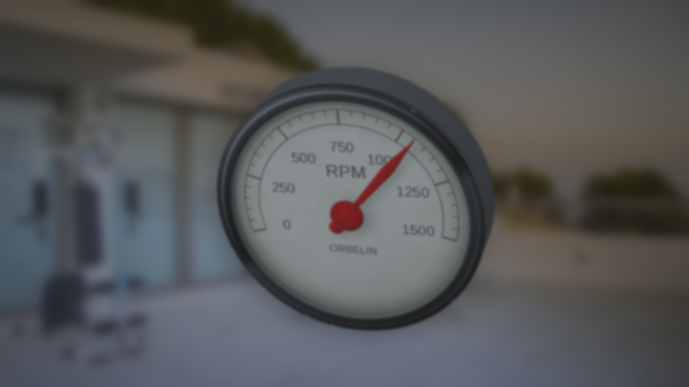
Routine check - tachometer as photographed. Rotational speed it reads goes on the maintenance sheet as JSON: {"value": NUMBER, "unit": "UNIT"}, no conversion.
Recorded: {"value": 1050, "unit": "rpm"}
